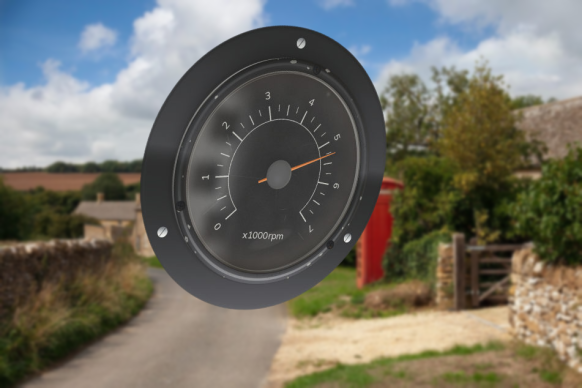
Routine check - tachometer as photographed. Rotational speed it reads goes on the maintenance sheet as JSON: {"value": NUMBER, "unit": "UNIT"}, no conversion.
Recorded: {"value": 5250, "unit": "rpm"}
